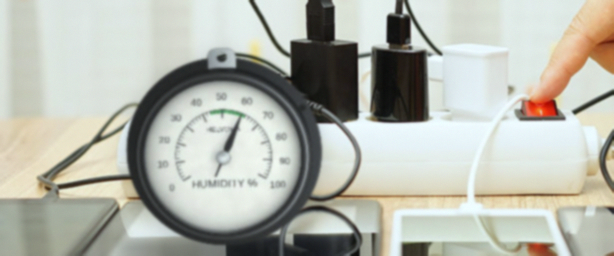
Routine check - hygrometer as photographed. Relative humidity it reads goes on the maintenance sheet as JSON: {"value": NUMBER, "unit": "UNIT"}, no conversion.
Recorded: {"value": 60, "unit": "%"}
